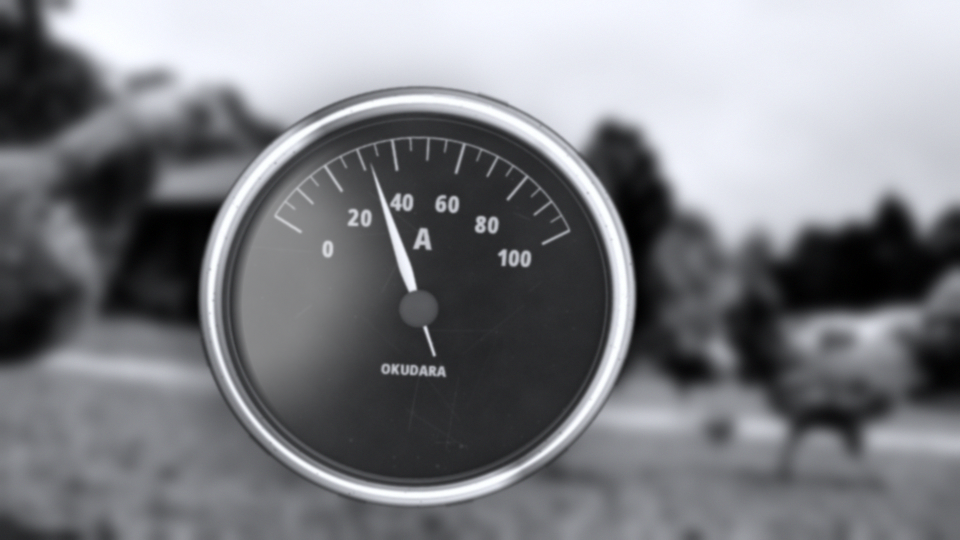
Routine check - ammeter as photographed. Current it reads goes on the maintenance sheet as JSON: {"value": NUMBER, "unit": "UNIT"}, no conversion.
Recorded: {"value": 32.5, "unit": "A"}
